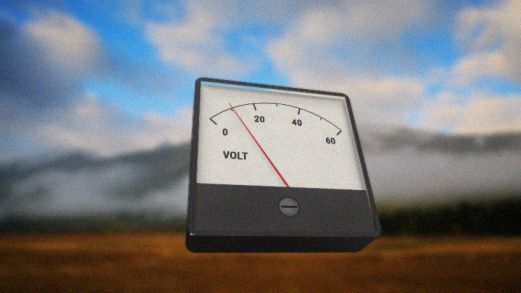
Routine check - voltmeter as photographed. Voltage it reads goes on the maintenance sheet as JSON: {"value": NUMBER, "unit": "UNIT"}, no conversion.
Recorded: {"value": 10, "unit": "V"}
